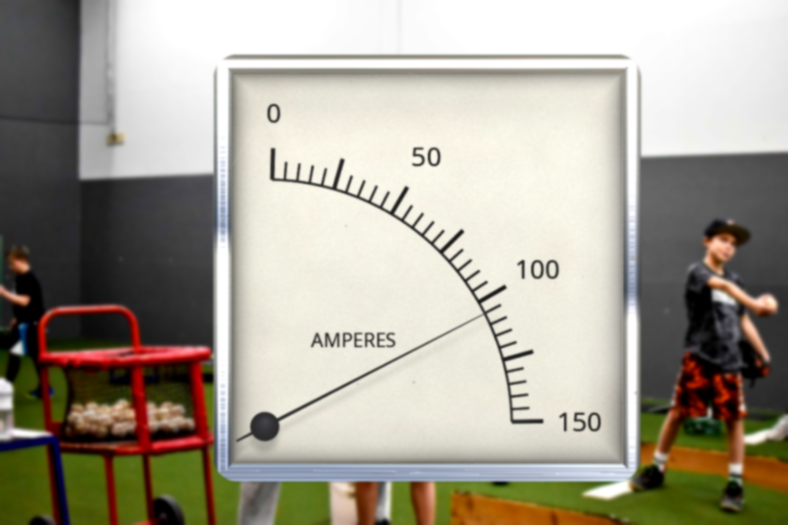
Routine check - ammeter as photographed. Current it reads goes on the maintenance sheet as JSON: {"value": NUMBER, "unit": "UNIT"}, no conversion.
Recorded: {"value": 105, "unit": "A"}
